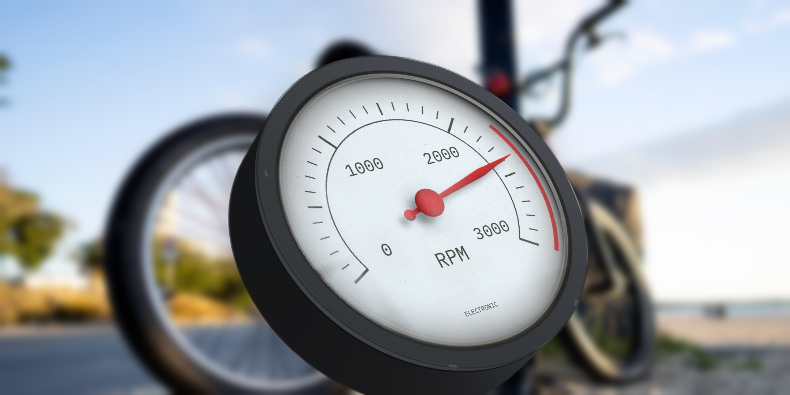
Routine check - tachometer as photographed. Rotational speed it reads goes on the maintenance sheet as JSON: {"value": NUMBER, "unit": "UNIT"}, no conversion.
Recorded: {"value": 2400, "unit": "rpm"}
